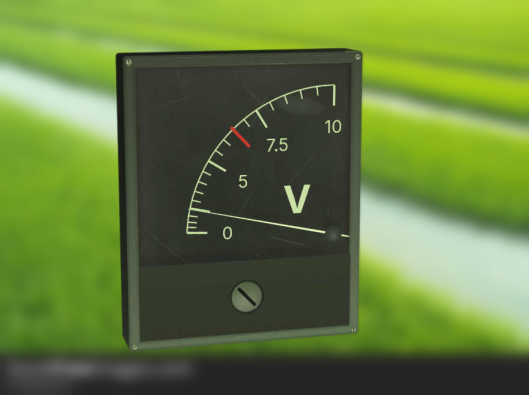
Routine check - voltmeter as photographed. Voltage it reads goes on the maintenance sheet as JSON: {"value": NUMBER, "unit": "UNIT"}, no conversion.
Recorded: {"value": 2.5, "unit": "V"}
